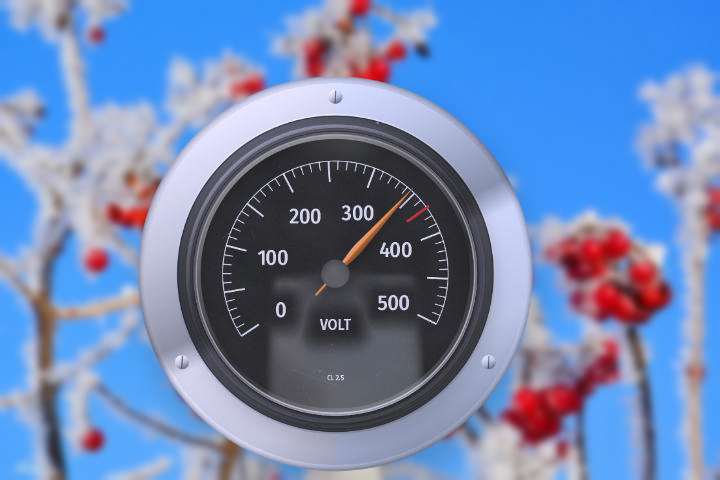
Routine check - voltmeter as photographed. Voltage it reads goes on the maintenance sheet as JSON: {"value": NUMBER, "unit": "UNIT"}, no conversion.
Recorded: {"value": 345, "unit": "V"}
